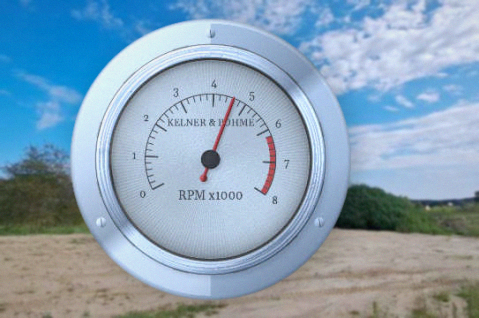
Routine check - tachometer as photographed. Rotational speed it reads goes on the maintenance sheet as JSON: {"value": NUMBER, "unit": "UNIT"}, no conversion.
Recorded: {"value": 4600, "unit": "rpm"}
